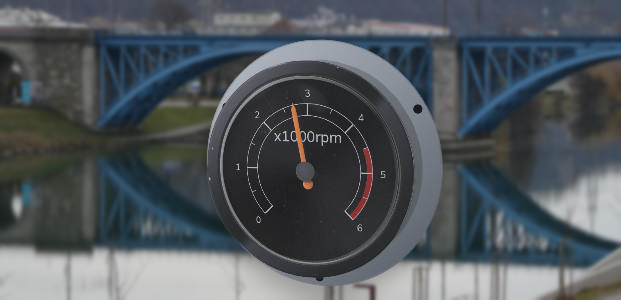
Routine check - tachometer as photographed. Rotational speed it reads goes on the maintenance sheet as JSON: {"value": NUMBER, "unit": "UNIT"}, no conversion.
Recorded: {"value": 2750, "unit": "rpm"}
